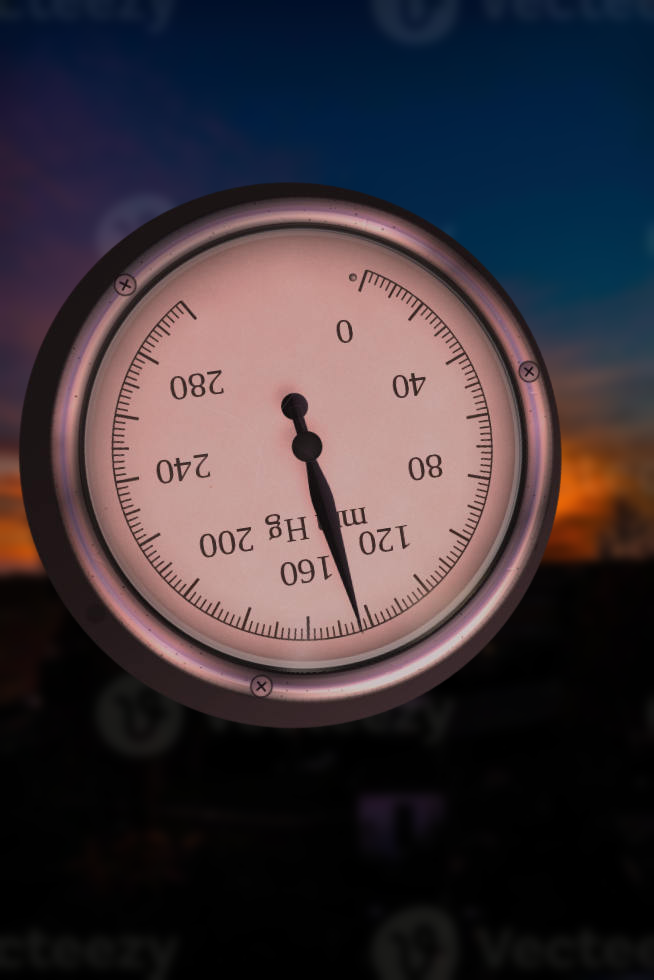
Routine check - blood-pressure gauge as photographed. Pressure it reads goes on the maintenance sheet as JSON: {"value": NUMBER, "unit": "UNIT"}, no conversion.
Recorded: {"value": 144, "unit": "mmHg"}
